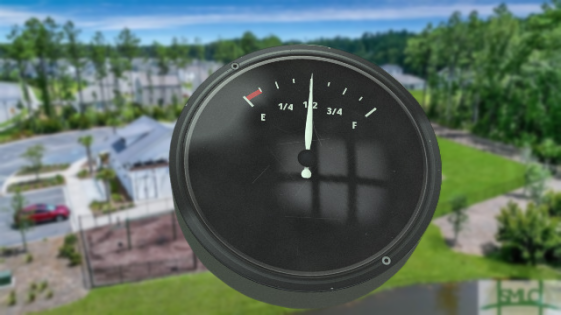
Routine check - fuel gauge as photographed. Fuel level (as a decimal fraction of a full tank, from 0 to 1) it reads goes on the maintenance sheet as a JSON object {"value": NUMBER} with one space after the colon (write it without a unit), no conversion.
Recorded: {"value": 0.5}
